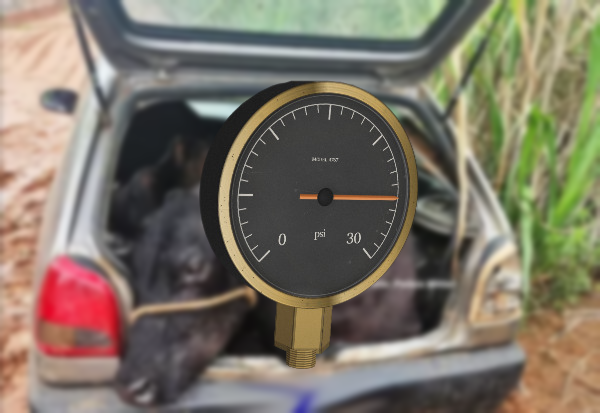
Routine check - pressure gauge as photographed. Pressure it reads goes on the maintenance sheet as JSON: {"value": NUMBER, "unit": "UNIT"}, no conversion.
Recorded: {"value": 25, "unit": "psi"}
